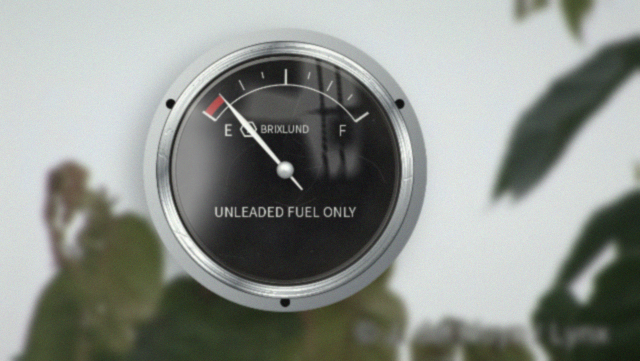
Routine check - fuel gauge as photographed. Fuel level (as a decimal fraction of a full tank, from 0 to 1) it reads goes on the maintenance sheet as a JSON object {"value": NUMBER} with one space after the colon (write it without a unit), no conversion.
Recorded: {"value": 0.125}
